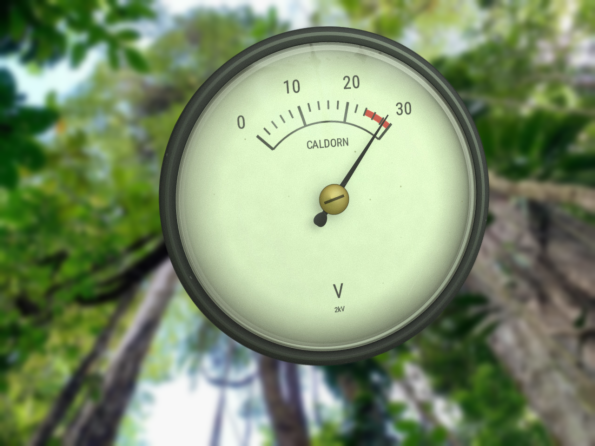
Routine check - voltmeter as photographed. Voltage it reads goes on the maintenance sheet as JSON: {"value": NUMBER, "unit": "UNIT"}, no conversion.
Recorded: {"value": 28, "unit": "V"}
